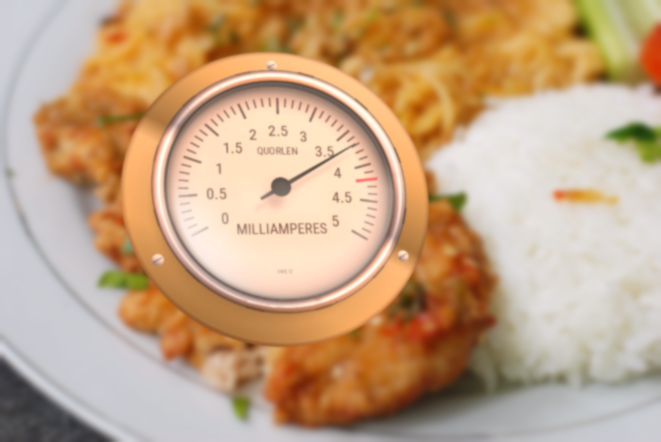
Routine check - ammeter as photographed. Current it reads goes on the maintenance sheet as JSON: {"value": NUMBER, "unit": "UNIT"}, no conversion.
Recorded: {"value": 3.7, "unit": "mA"}
